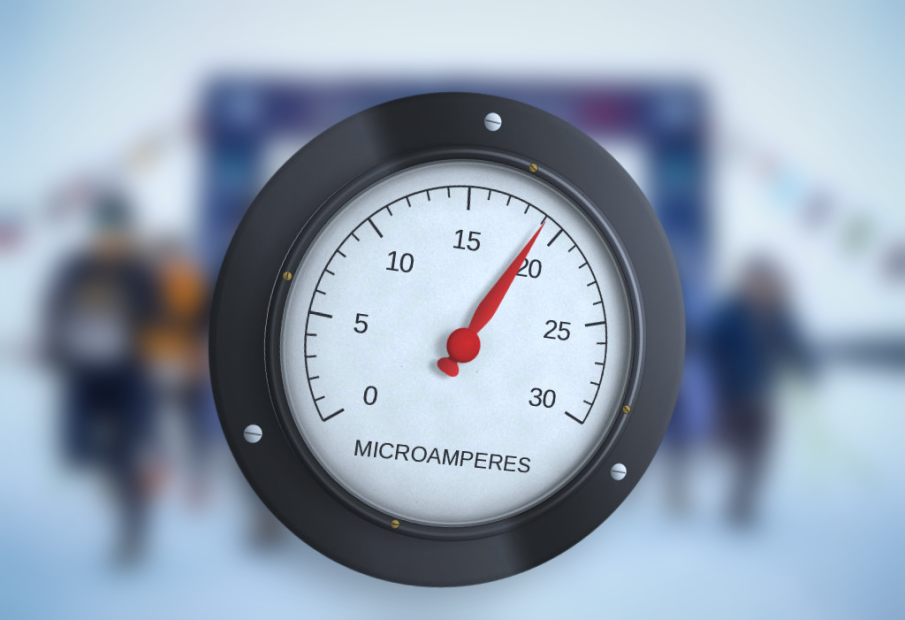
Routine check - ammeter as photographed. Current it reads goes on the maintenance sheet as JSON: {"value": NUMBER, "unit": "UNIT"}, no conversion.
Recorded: {"value": 19, "unit": "µA"}
